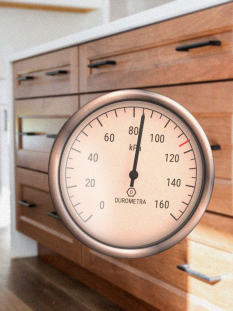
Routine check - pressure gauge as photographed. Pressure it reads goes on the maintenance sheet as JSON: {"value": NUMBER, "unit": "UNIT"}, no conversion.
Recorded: {"value": 85, "unit": "kPa"}
